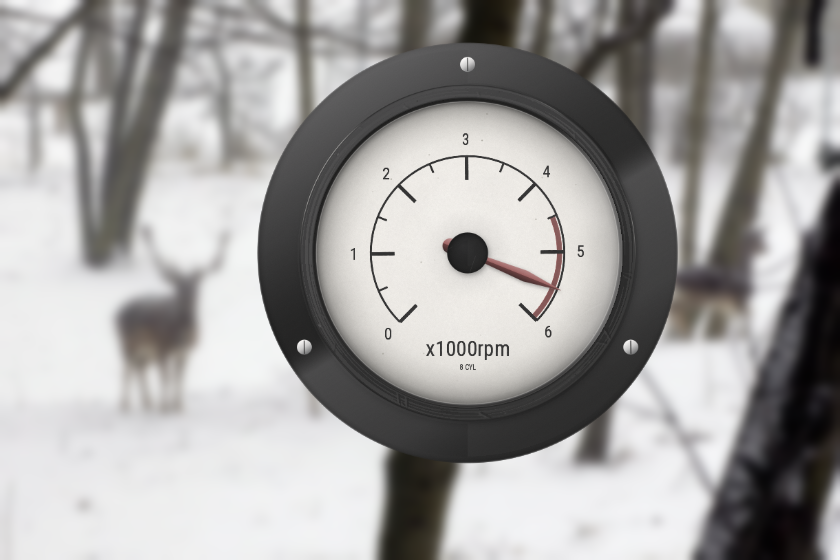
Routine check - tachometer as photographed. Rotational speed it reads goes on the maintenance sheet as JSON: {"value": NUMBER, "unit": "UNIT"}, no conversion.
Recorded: {"value": 5500, "unit": "rpm"}
